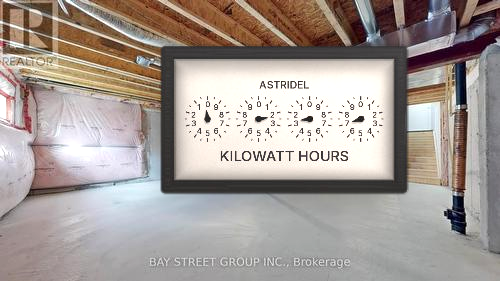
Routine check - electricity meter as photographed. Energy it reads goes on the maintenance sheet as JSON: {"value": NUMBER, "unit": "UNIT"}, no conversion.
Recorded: {"value": 227, "unit": "kWh"}
